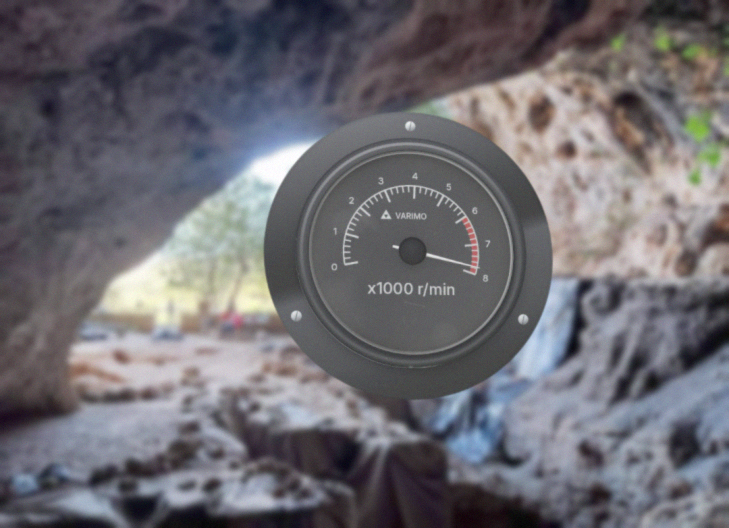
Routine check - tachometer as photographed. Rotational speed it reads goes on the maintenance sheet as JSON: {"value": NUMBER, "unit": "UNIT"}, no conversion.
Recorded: {"value": 7800, "unit": "rpm"}
